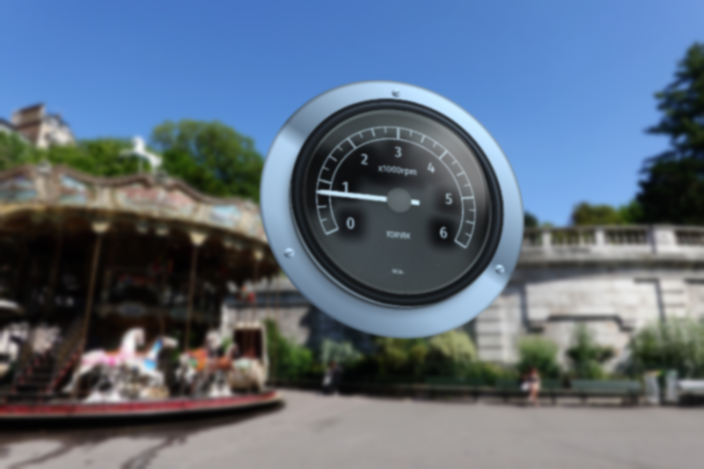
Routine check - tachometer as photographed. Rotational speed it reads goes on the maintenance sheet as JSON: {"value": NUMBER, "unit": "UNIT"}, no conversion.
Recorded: {"value": 750, "unit": "rpm"}
